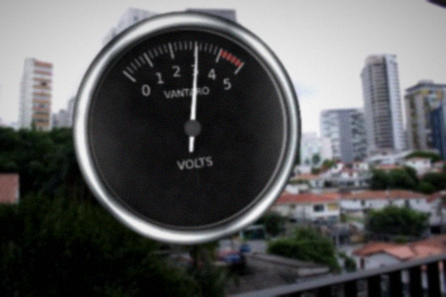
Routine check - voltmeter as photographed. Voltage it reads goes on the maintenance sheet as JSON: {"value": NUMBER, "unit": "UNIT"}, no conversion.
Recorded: {"value": 3, "unit": "V"}
